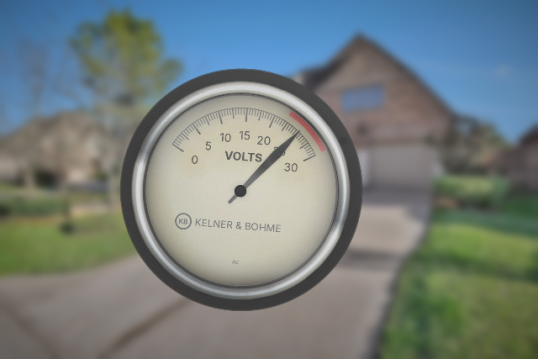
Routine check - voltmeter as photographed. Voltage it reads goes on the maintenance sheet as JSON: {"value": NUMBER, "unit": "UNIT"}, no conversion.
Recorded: {"value": 25, "unit": "V"}
